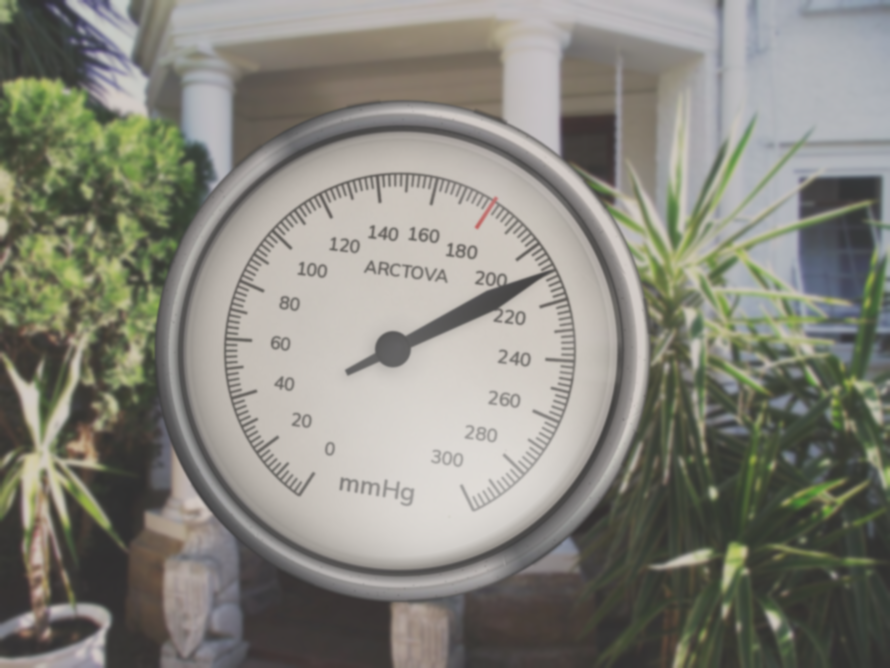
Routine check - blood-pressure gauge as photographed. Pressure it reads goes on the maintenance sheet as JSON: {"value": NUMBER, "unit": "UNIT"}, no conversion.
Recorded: {"value": 210, "unit": "mmHg"}
